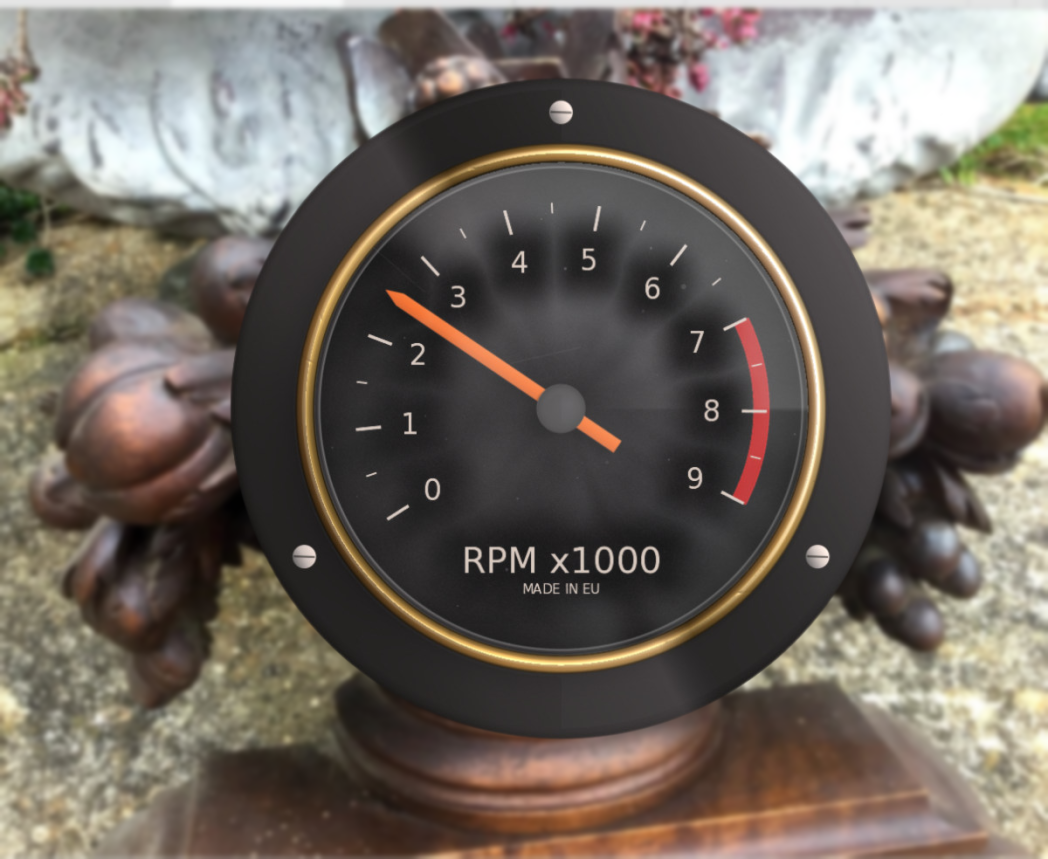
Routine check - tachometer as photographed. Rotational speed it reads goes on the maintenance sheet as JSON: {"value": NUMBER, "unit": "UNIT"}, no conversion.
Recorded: {"value": 2500, "unit": "rpm"}
